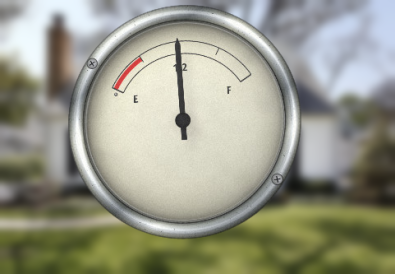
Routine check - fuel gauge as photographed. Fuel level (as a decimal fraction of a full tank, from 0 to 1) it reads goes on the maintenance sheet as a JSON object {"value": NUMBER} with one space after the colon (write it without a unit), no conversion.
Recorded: {"value": 0.5}
